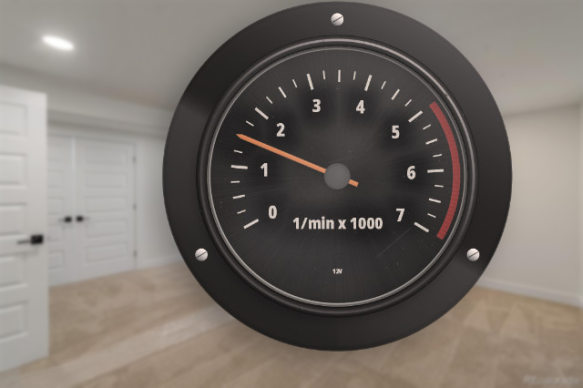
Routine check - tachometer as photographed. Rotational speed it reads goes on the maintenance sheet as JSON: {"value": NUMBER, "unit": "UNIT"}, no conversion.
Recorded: {"value": 1500, "unit": "rpm"}
